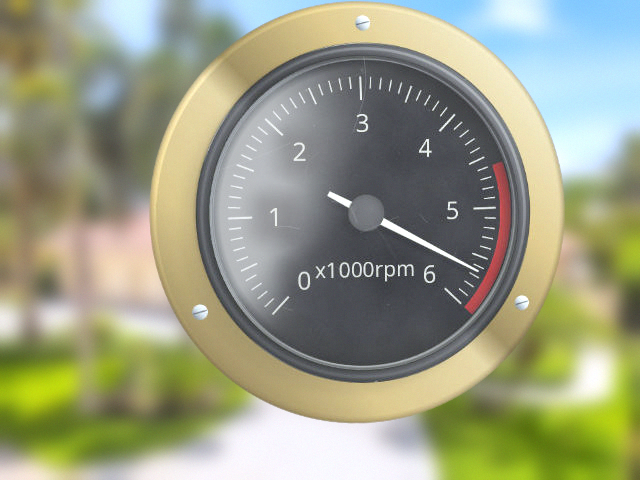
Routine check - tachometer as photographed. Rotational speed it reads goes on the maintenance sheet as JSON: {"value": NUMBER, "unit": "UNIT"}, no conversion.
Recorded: {"value": 5650, "unit": "rpm"}
